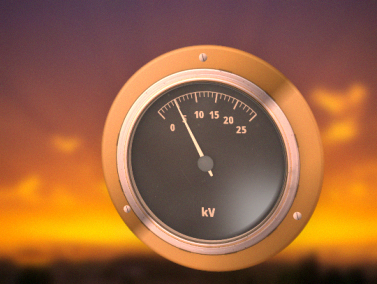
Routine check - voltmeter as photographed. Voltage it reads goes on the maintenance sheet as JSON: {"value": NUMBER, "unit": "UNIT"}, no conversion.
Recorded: {"value": 5, "unit": "kV"}
